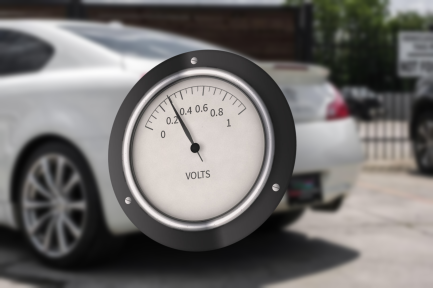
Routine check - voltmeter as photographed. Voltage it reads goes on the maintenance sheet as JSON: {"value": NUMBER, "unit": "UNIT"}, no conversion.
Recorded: {"value": 0.3, "unit": "V"}
